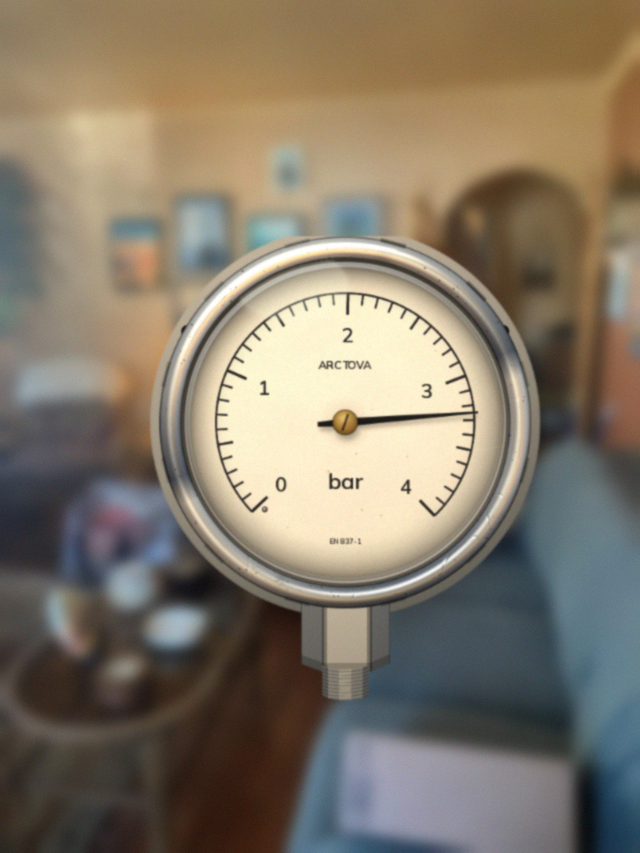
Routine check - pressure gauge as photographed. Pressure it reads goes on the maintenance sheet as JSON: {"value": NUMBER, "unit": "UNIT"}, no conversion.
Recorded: {"value": 3.25, "unit": "bar"}
